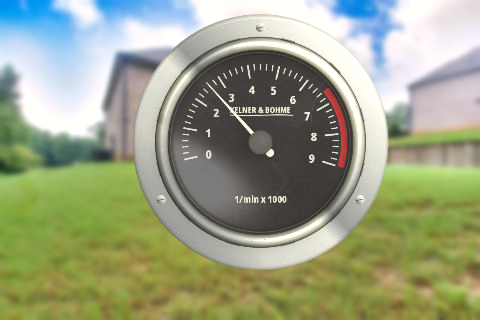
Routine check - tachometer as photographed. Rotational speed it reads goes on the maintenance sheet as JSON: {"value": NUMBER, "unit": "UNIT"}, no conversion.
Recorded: {"value": 2600, "unit": "rpm"}
